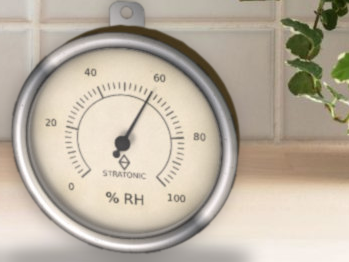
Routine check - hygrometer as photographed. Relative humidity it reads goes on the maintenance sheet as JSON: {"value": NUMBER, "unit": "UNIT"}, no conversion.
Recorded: {"value": 60, "unit": "%"}
